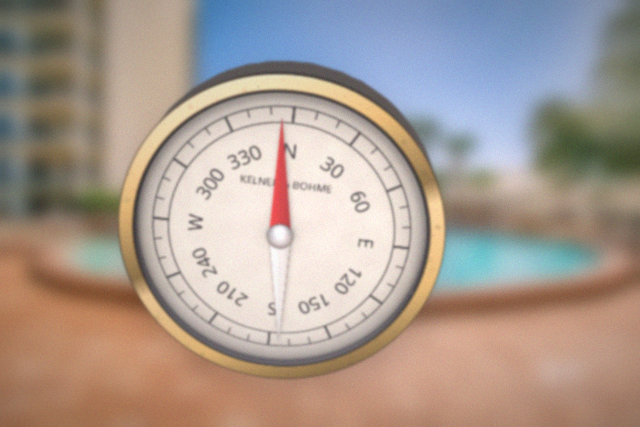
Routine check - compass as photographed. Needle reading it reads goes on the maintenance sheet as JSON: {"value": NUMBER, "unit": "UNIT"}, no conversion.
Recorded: {"value": 355, "unit": "°"}
